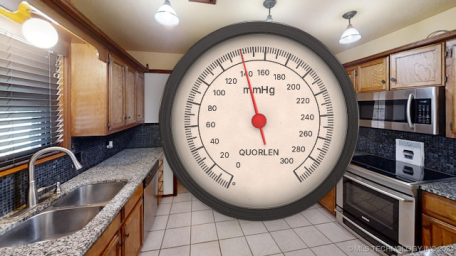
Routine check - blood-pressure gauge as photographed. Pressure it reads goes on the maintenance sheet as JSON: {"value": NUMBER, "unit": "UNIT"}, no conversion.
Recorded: {"value": 140, "unit": "mmHg"}
